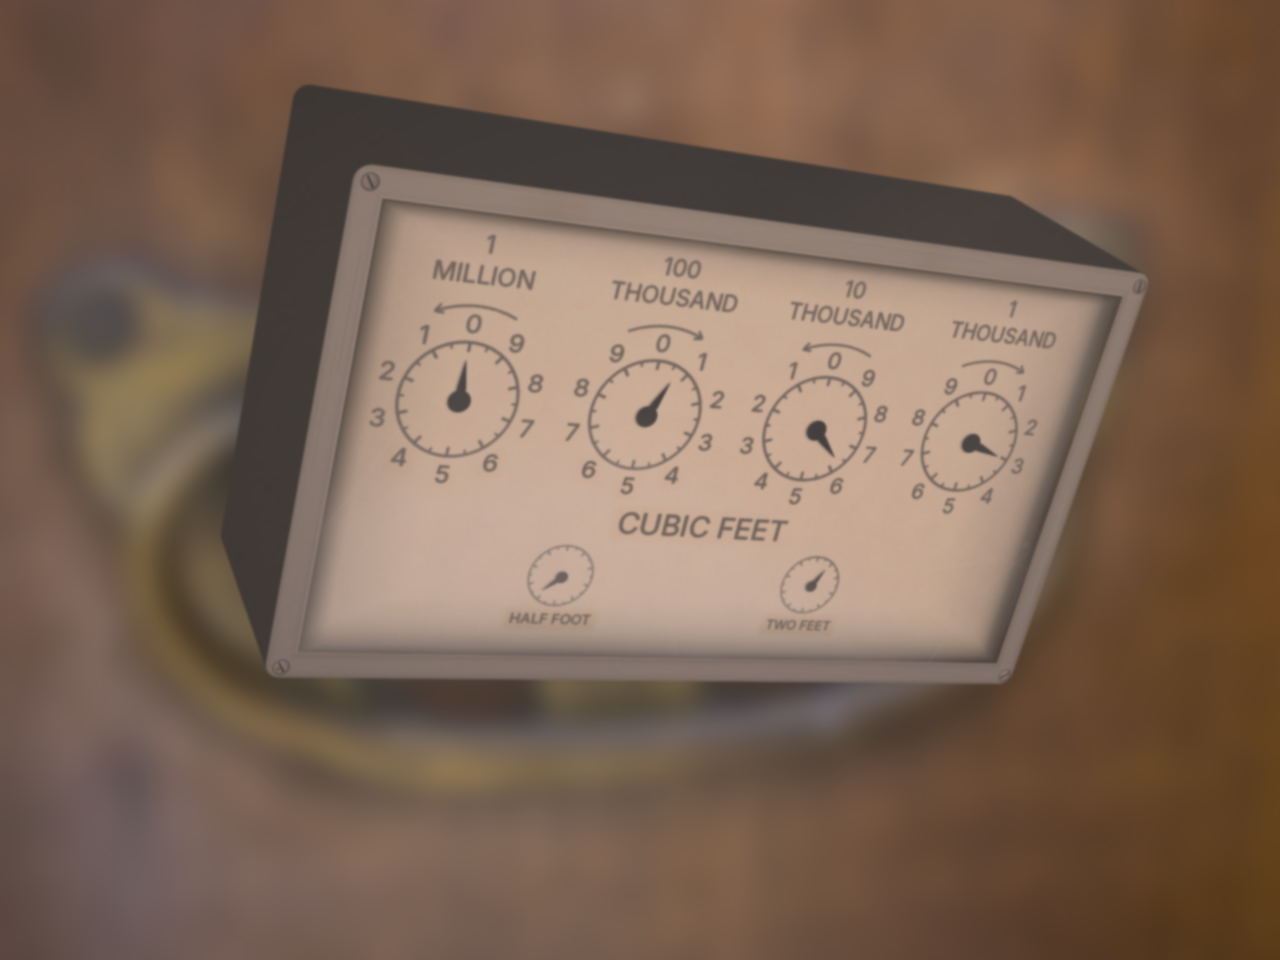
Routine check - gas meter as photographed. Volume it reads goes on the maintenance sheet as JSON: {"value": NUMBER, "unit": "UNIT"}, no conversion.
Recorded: {"value": 6300, "unit": "ft³"}
